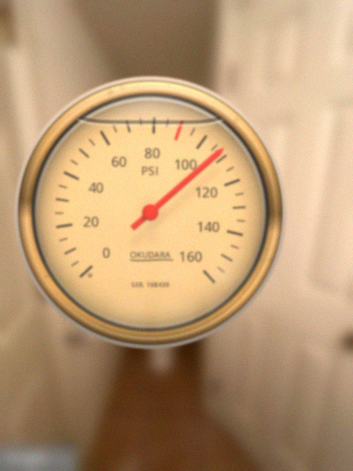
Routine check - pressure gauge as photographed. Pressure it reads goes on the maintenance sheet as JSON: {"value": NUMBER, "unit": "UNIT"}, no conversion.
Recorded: {"value": 107.5, "unit": "psi"}
